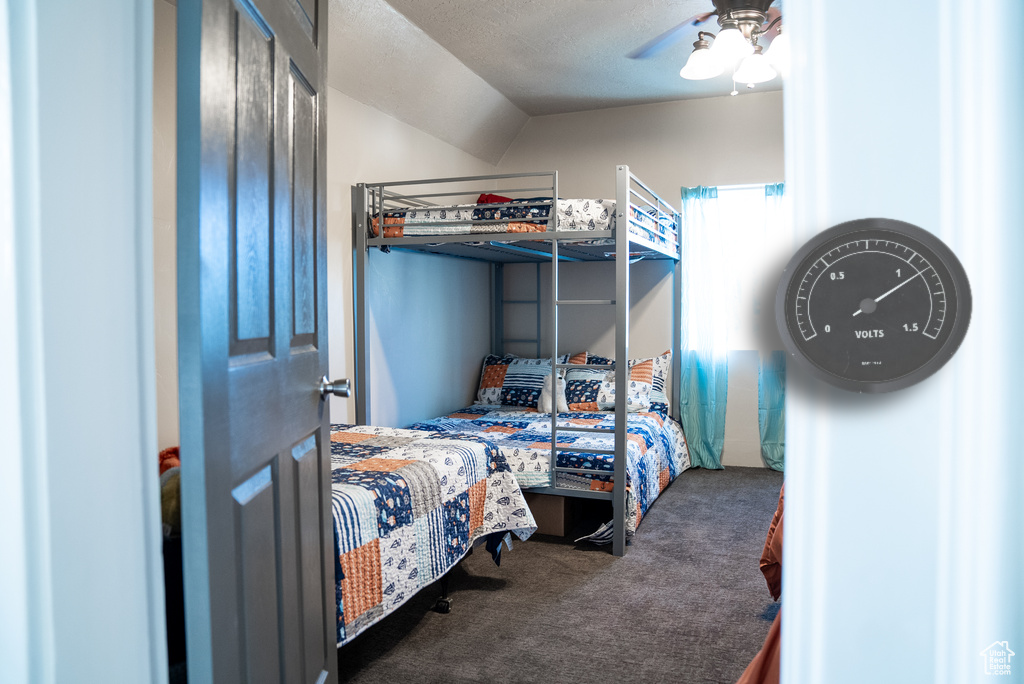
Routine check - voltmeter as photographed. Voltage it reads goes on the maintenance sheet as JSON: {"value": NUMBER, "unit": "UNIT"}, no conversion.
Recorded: {"value": 1.1, "unit": "V"}
